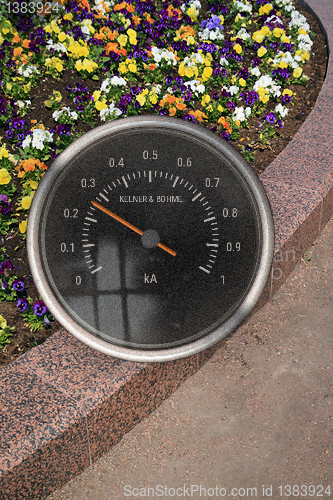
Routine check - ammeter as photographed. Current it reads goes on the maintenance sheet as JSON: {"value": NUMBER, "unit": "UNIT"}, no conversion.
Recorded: {"value": 0.26, "unit": "kA"}
